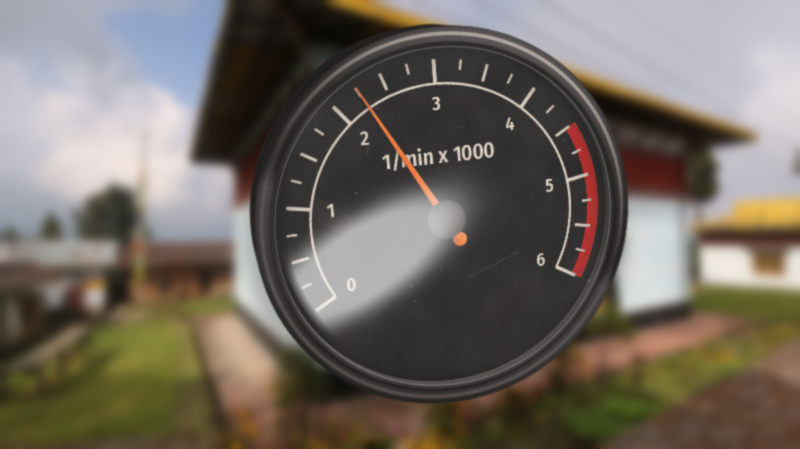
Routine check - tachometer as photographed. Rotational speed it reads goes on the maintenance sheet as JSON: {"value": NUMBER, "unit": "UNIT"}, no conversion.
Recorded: {"value": 2250, "unit": "rpm"}
